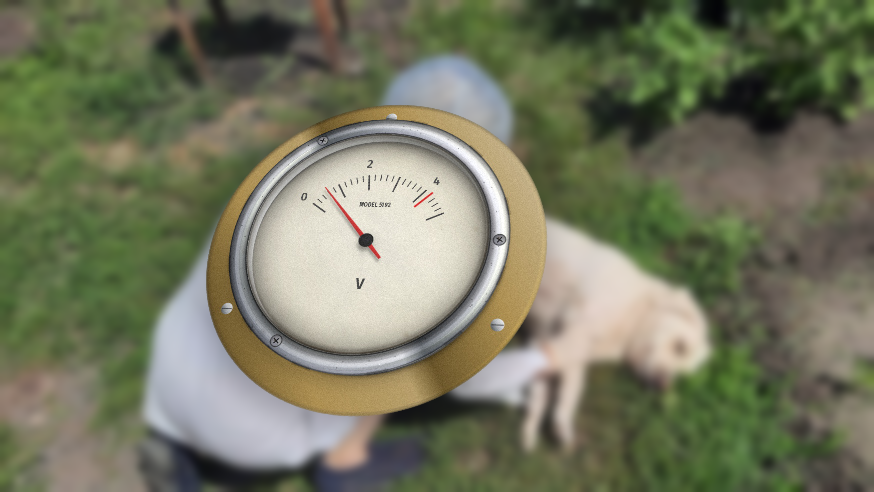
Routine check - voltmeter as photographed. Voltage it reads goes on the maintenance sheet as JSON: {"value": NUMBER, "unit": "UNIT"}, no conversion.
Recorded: {"value": 0.6, "unit": "V"}
